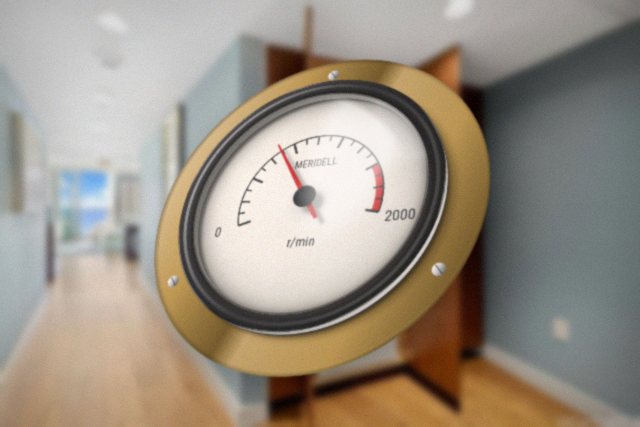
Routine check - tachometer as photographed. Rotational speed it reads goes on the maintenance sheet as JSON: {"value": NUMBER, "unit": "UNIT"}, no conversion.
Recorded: {"value": 700, "unit": "rpm"}
